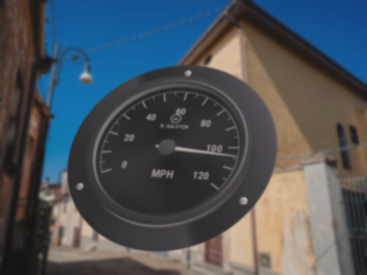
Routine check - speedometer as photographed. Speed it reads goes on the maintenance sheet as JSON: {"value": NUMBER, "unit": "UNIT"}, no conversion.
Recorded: {"value": 105, "unit": "mph"}
